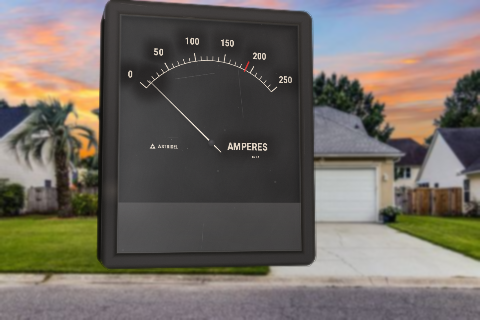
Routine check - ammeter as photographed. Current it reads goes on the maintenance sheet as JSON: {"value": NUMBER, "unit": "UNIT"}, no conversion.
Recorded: {"value": 10, "unit": "A"}
